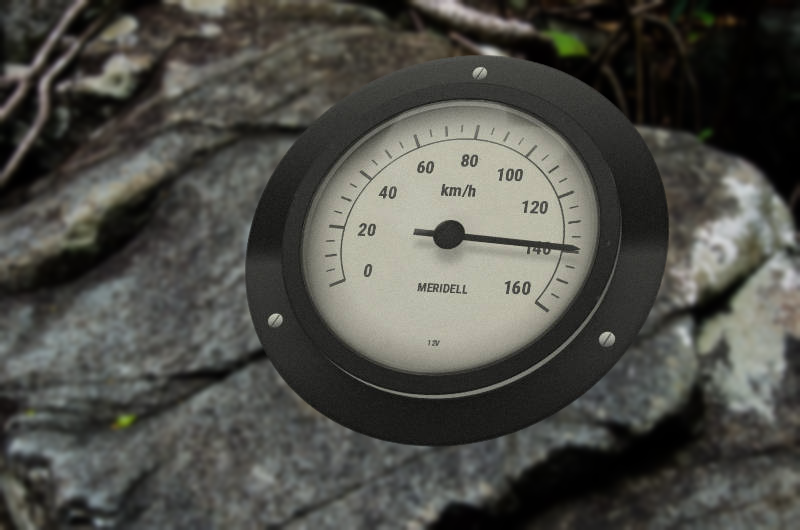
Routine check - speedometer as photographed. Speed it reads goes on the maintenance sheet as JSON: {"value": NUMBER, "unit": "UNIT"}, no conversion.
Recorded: {"value": 140, "unit": "km/h"}
